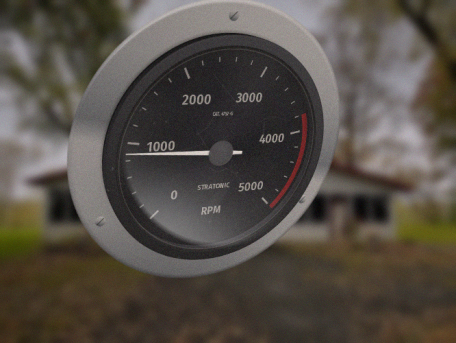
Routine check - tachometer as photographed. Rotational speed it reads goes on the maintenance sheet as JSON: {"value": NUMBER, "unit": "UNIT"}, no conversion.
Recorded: {"value": 900, "unit": "rpm"}
